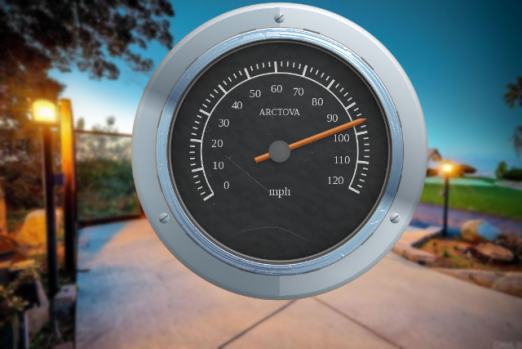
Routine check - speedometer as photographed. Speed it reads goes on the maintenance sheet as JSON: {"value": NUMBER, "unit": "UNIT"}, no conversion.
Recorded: {"value": 96, "unit": "mph"}
